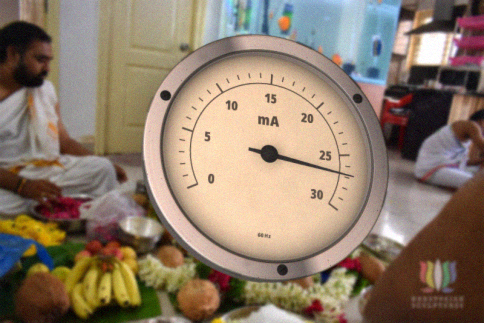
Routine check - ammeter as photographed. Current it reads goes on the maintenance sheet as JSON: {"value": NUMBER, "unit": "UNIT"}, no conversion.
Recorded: {"value": 27, "unit": "mA"}
